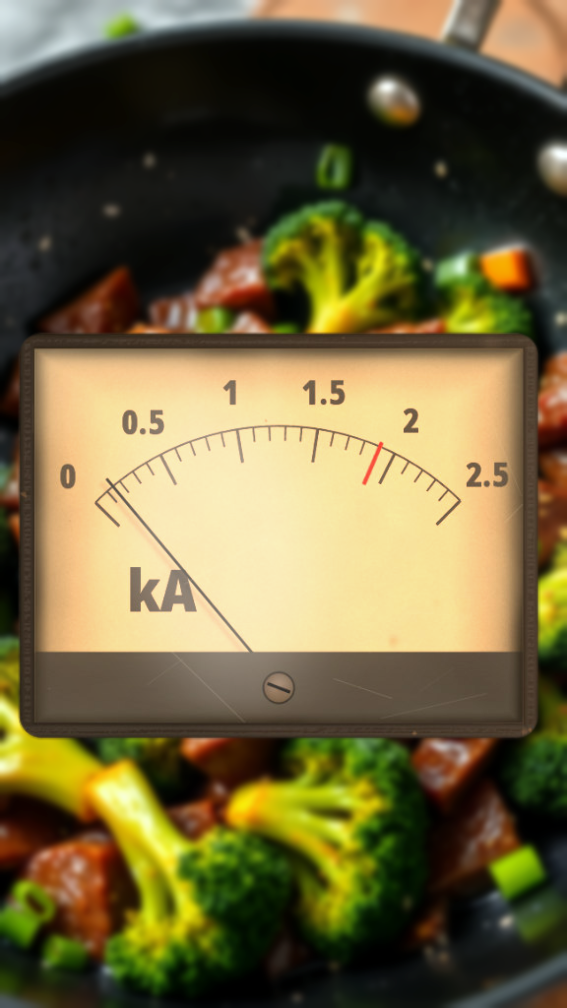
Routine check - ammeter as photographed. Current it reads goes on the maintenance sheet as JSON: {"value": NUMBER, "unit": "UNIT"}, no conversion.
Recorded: {"value": 0.15, "unit": "kA"}
